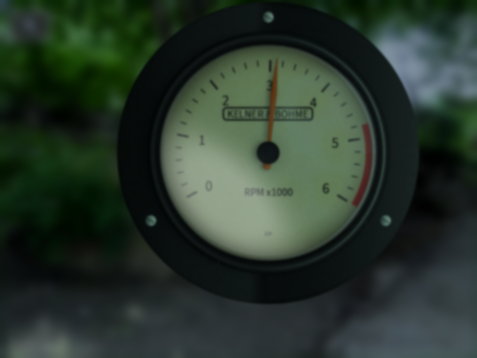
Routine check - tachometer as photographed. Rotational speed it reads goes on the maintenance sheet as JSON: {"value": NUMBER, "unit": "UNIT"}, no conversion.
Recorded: {"value": 3100, "unit": "rpm"}
